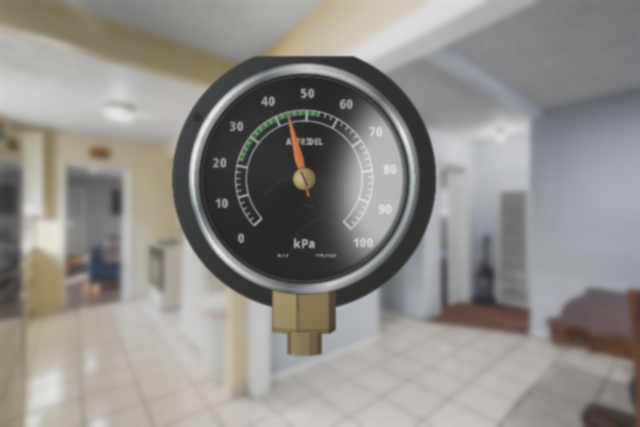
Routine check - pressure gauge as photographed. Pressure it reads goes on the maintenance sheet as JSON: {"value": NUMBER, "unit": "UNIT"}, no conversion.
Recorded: {"value": 44, "unit": "kPa"}
